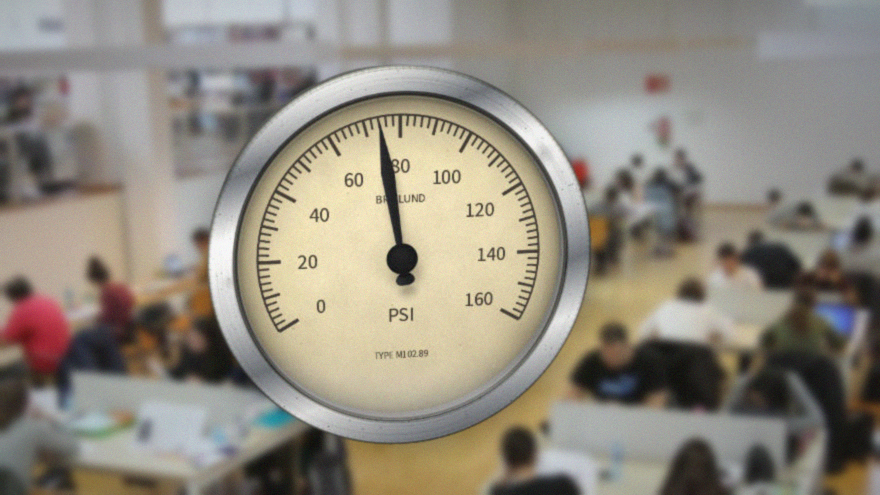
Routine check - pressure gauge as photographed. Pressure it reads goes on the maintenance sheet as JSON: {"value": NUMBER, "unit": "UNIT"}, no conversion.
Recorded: {"value": 74, "unit": "psi"}
